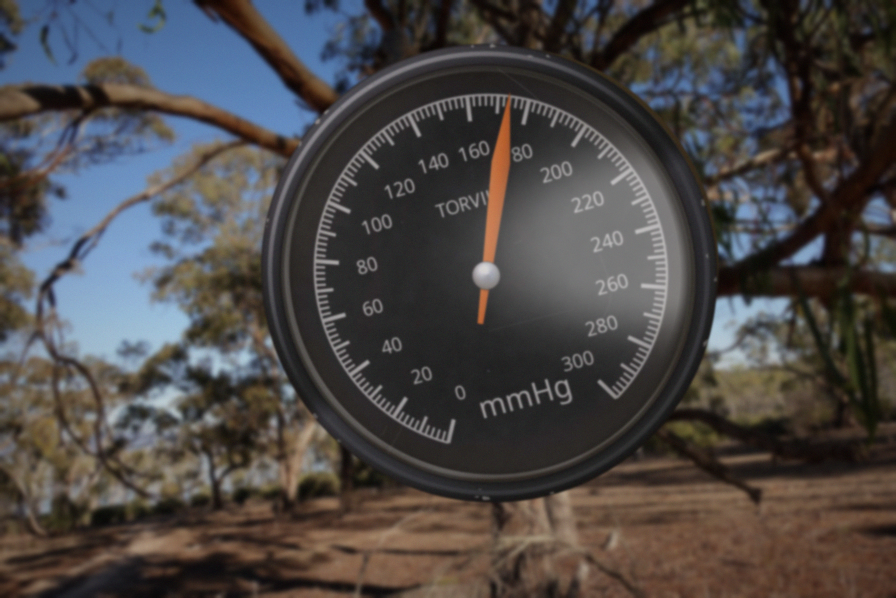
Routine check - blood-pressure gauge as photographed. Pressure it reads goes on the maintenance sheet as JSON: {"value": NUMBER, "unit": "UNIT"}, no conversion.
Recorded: {"value": 174, "unit": "mmHg"}
